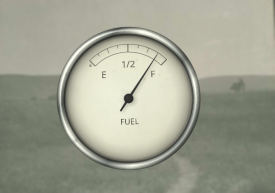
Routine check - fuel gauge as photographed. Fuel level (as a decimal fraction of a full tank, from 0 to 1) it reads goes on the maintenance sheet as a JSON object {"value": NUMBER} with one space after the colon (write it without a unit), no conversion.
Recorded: {"value": 0.875}
